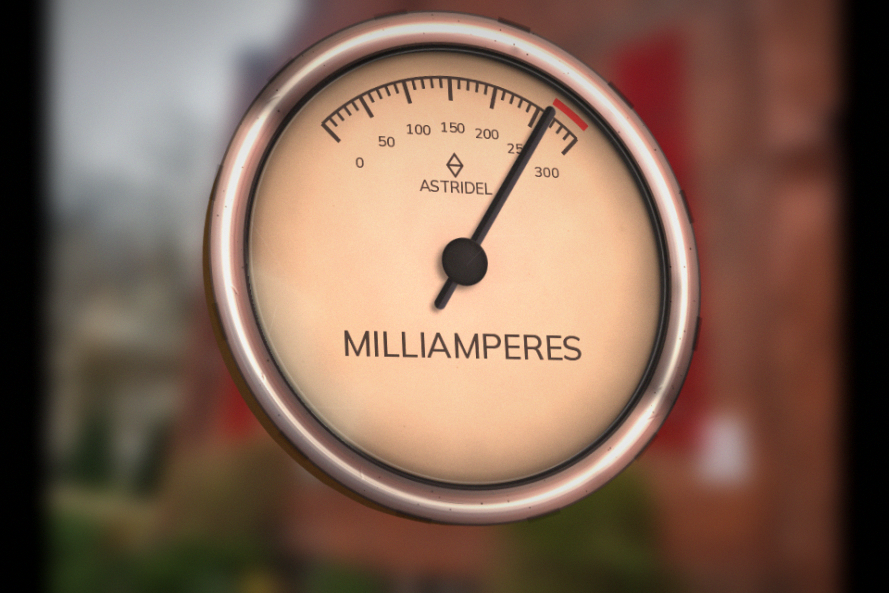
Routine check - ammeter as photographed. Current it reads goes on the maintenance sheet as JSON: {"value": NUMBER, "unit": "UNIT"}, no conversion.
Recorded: {"value": 260, "unit": "mA"}
